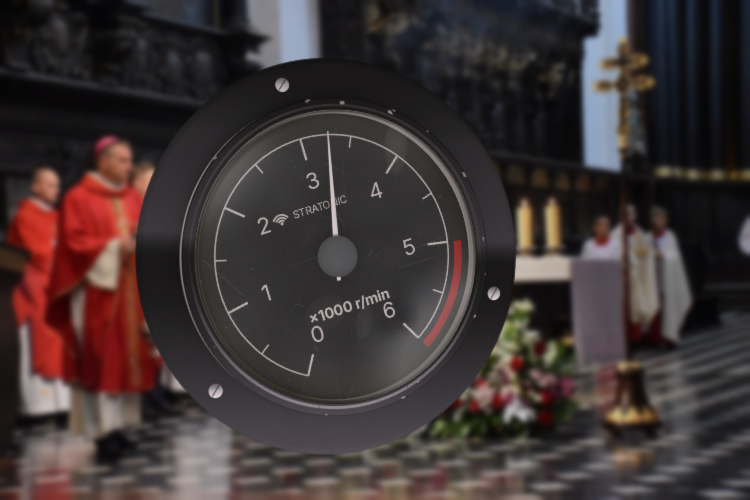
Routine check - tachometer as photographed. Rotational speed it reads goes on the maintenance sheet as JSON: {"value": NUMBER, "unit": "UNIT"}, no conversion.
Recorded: {"value": 3250, "unit": "rpm"}
